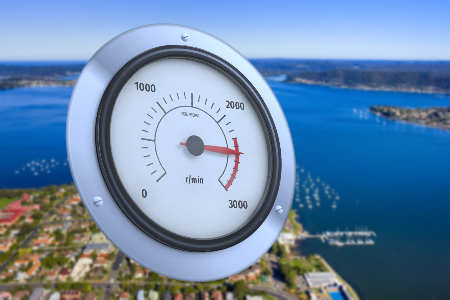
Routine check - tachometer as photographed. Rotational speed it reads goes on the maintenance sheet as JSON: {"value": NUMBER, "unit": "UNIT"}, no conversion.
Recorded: {"value": 2500, "unit": "rpm"}
